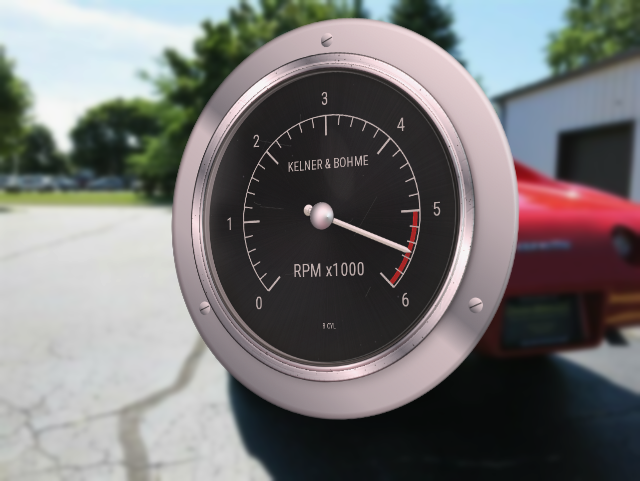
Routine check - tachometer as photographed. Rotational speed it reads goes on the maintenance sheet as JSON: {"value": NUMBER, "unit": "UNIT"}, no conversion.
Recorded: {"value": 5500, "unit": "rpm"}
